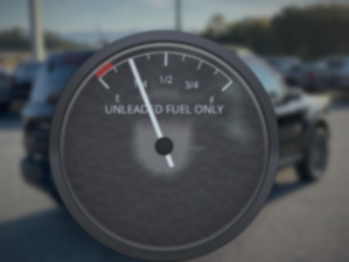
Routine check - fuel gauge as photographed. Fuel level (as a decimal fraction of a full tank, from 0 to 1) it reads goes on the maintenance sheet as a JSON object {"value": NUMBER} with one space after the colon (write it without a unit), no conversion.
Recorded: {"value": 0.25}
